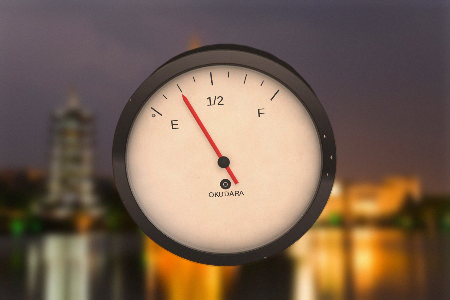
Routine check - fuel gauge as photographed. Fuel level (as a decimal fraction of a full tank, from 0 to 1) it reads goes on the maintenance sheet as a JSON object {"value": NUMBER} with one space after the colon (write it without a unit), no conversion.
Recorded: {"value": 0.25}
